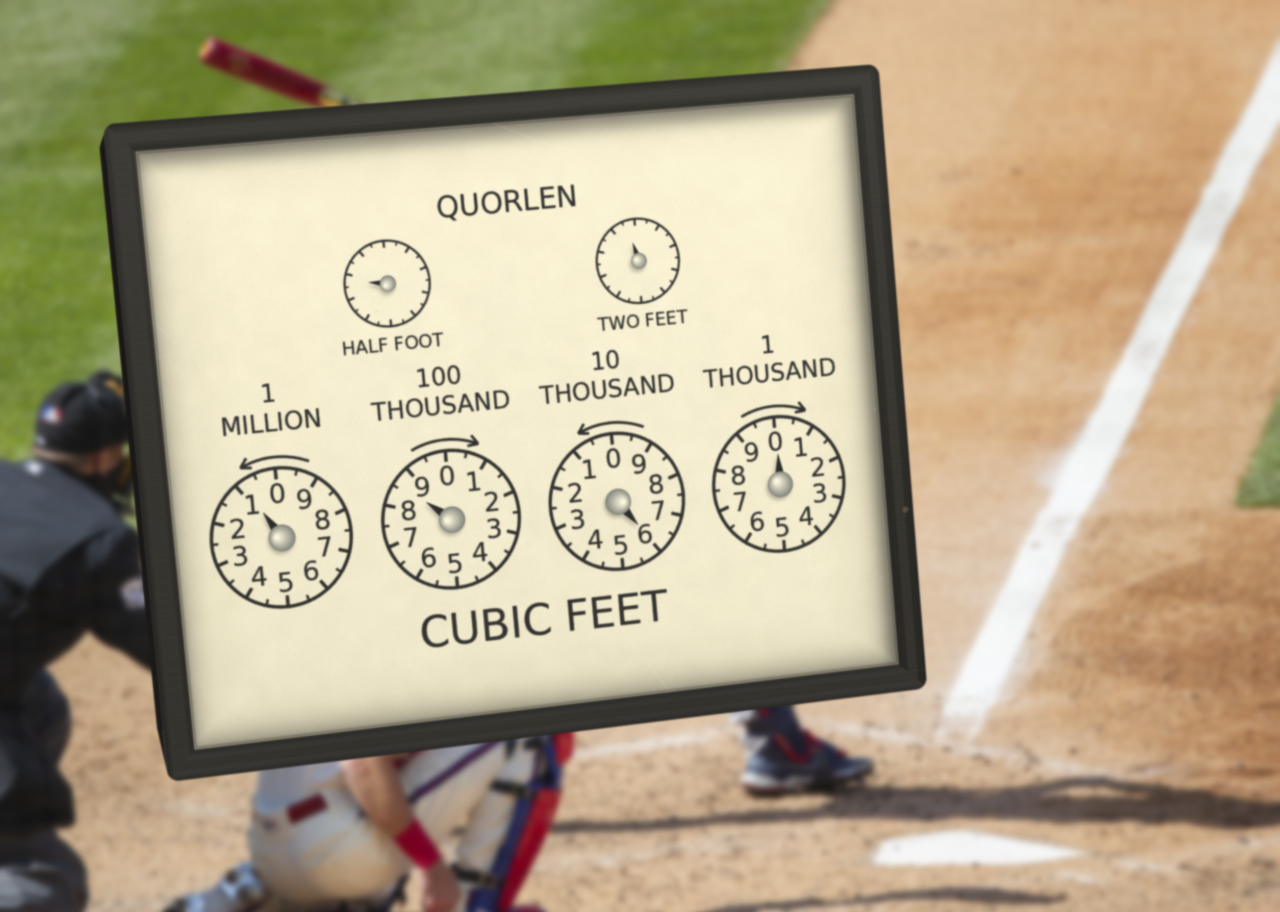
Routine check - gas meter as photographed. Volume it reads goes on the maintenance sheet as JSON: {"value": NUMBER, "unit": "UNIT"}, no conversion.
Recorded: {"value": 86000, "unit": "ft³"}
